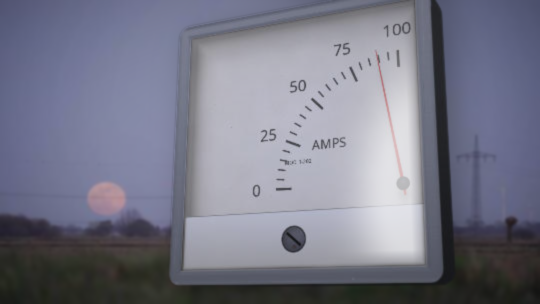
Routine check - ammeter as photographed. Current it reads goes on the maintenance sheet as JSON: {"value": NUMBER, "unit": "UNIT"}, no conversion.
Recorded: {"value": 90, "unit": "A"}
